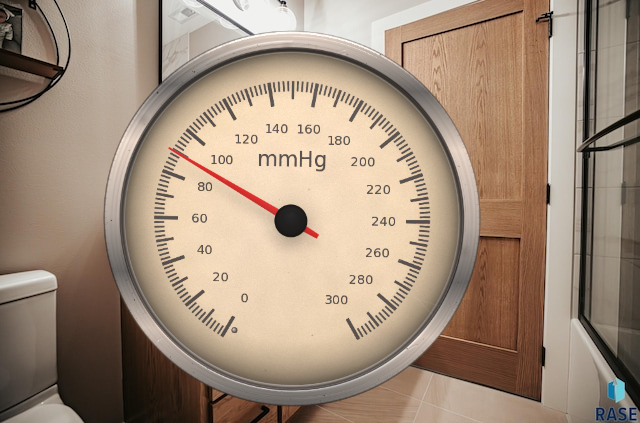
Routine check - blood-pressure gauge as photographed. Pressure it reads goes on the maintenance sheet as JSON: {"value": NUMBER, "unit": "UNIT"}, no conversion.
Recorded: {"value": 90, "unit": "mmHg"}
